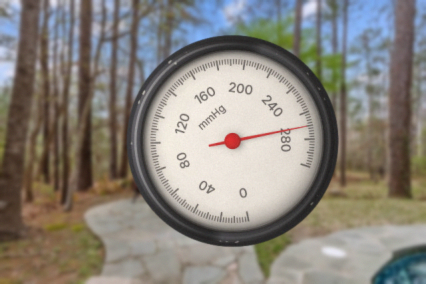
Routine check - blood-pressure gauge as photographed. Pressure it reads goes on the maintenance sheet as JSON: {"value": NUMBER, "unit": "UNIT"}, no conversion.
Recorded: {"value": 270, "unit": "mmHg"}
